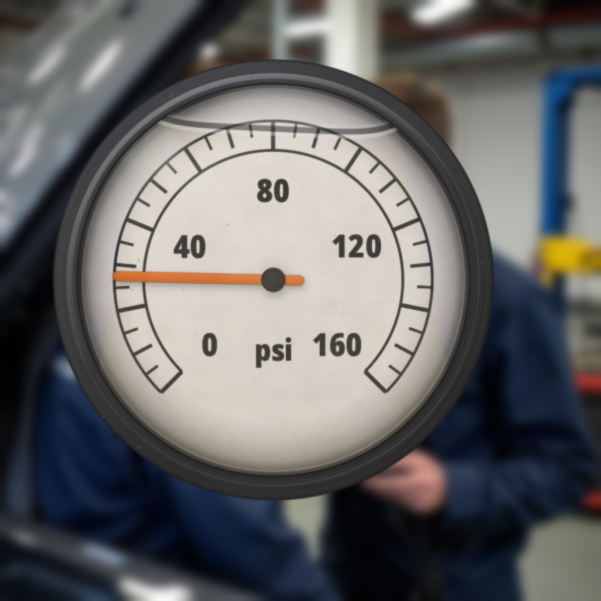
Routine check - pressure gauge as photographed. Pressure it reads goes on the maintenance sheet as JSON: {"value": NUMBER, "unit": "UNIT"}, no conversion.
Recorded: {"value": 27.5, "unit": "psi"}
